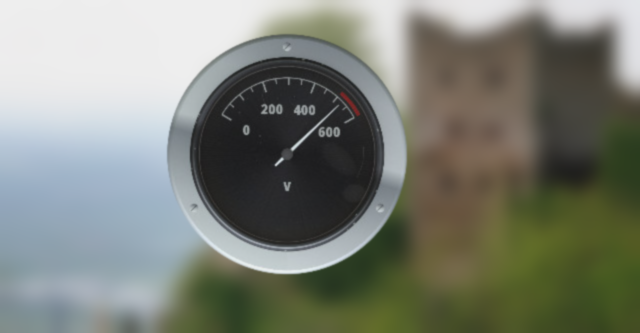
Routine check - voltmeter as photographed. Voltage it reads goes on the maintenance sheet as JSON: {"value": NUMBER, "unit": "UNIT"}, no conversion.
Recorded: {"value": 525, "unit": "V"}
